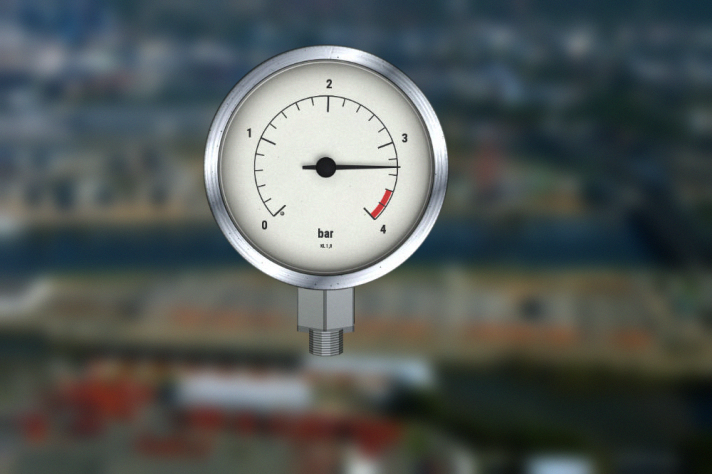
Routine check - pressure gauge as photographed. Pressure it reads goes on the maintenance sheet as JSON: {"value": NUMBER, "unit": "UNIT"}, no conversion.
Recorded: {"value": 3.3, "unit": "bar"}
